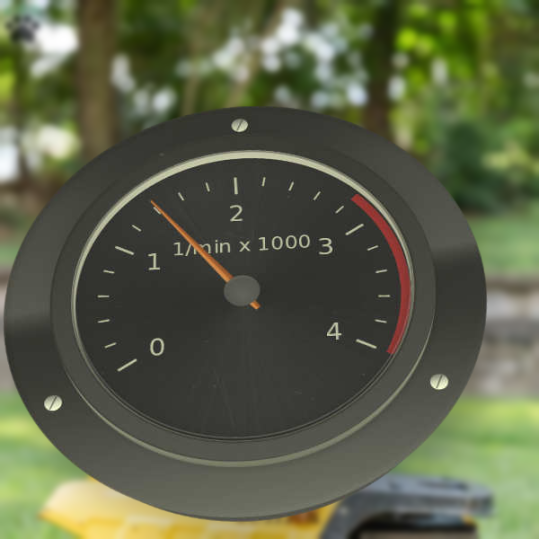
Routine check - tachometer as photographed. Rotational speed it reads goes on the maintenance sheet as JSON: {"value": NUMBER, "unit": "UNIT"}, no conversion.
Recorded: {"value": 1400, "unit": "rpm"}
